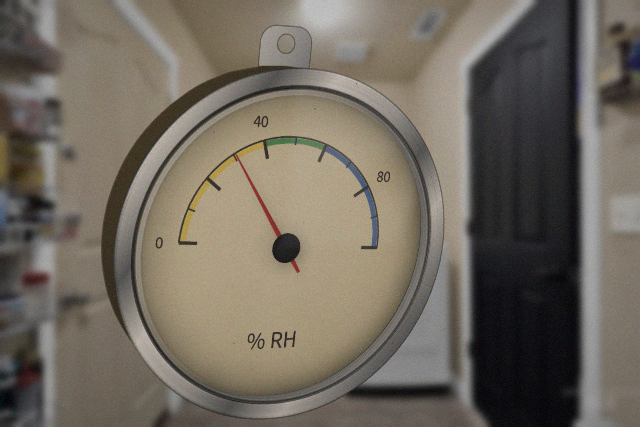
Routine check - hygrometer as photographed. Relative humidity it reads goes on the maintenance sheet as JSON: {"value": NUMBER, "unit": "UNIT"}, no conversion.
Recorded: {"value": 30, "unit": "%"}
